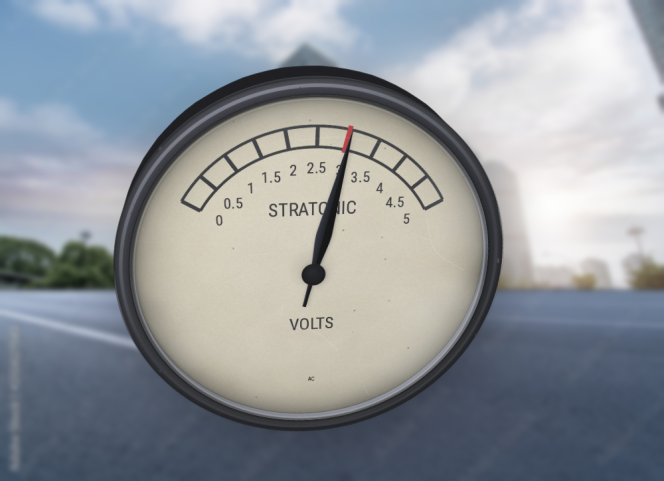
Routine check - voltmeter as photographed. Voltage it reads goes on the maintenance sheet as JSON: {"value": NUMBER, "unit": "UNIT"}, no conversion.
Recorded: {"value": 3, "unit": "V"}
